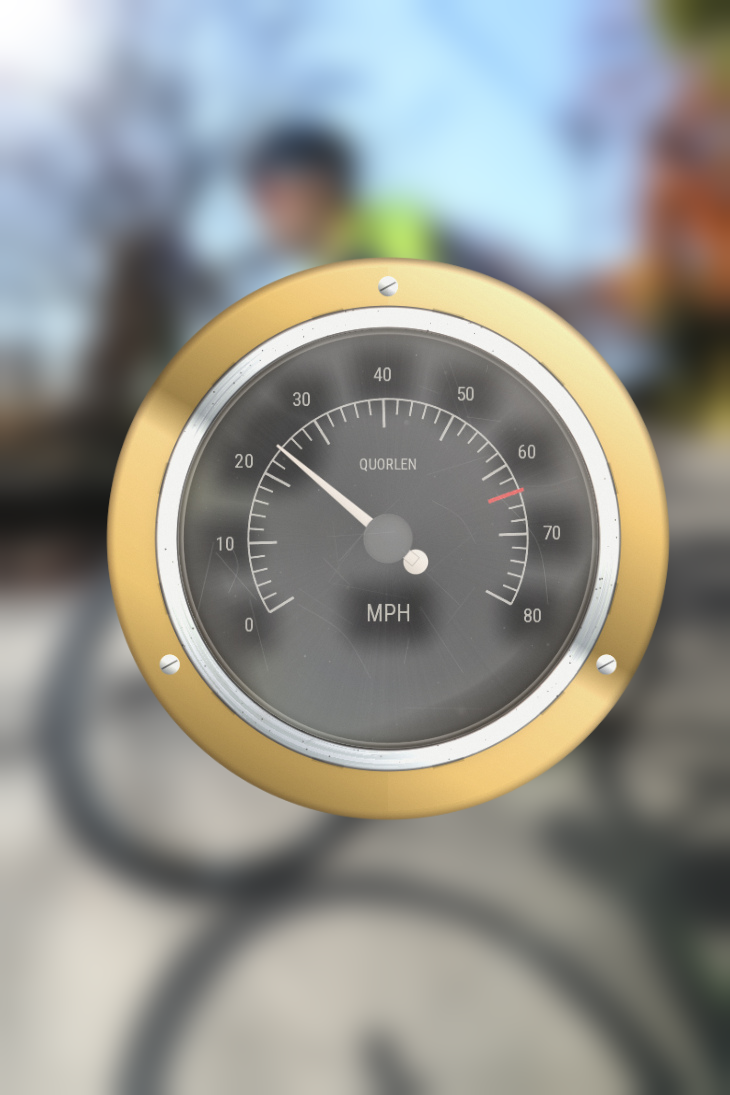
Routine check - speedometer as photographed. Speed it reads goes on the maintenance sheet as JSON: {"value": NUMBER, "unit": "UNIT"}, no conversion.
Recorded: {"value": 24, "unit": "mph"}
